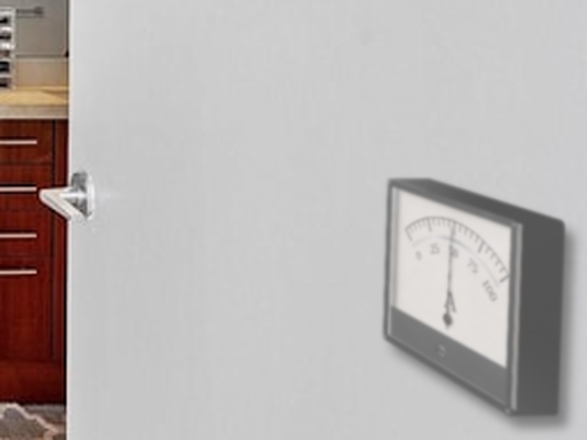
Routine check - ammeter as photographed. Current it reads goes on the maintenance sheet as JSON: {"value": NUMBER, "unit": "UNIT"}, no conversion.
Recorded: {"value": 50, "unit": "A"}
